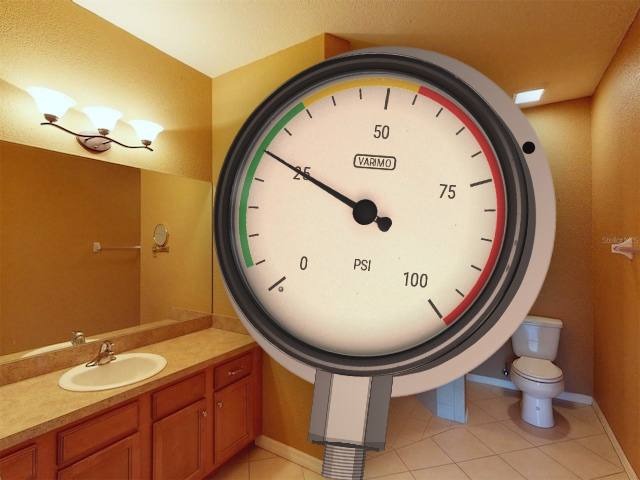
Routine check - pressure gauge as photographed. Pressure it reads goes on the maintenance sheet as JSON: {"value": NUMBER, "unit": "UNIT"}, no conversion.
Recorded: {"value": 25, "unit": "psi"}
